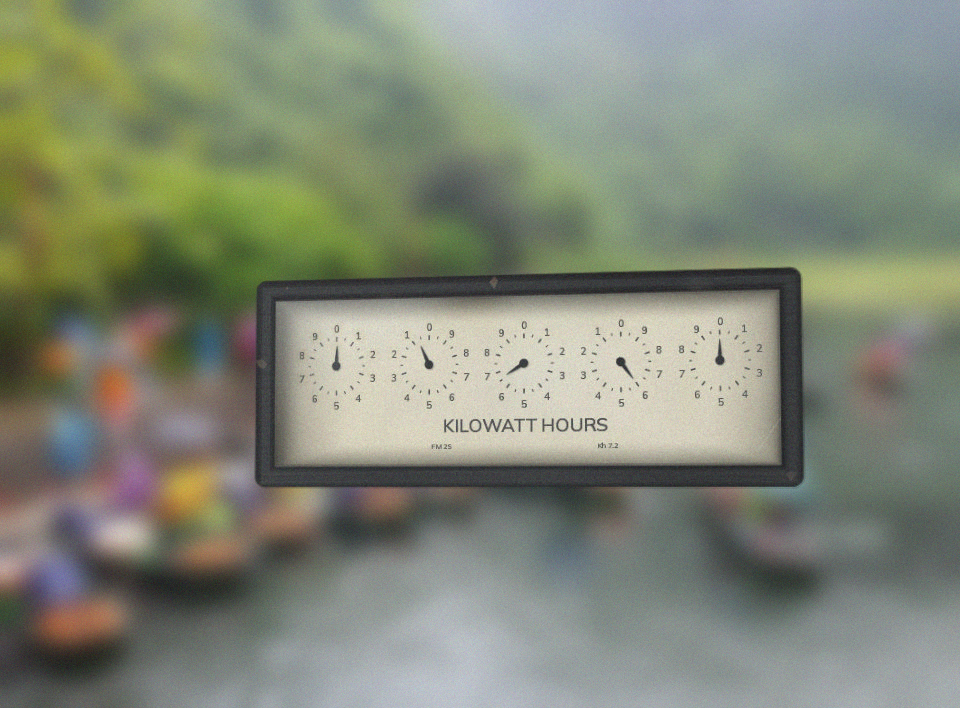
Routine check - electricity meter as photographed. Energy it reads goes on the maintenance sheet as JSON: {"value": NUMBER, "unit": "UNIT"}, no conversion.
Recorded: {"value": 660, "unit": "kWh"}
